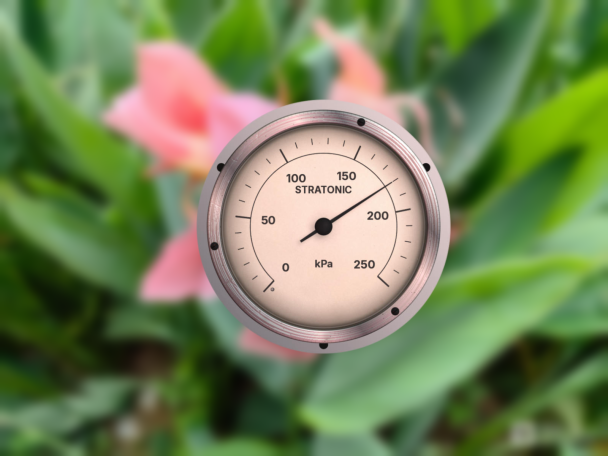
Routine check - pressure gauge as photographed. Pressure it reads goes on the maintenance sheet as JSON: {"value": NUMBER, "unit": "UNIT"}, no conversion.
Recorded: {"value": 180, "unit": "kPa"}
